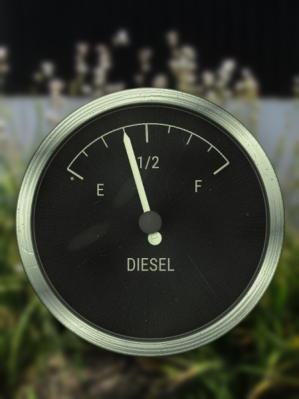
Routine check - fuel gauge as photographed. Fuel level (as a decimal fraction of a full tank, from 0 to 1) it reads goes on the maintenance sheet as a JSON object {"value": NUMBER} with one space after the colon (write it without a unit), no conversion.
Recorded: {"value": 0.375}
